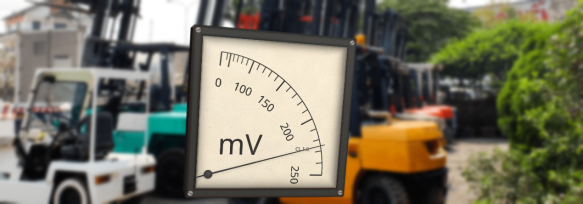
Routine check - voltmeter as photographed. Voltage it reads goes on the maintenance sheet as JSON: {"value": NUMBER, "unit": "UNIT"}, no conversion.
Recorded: {"value": 225, "unit": "mV"}
